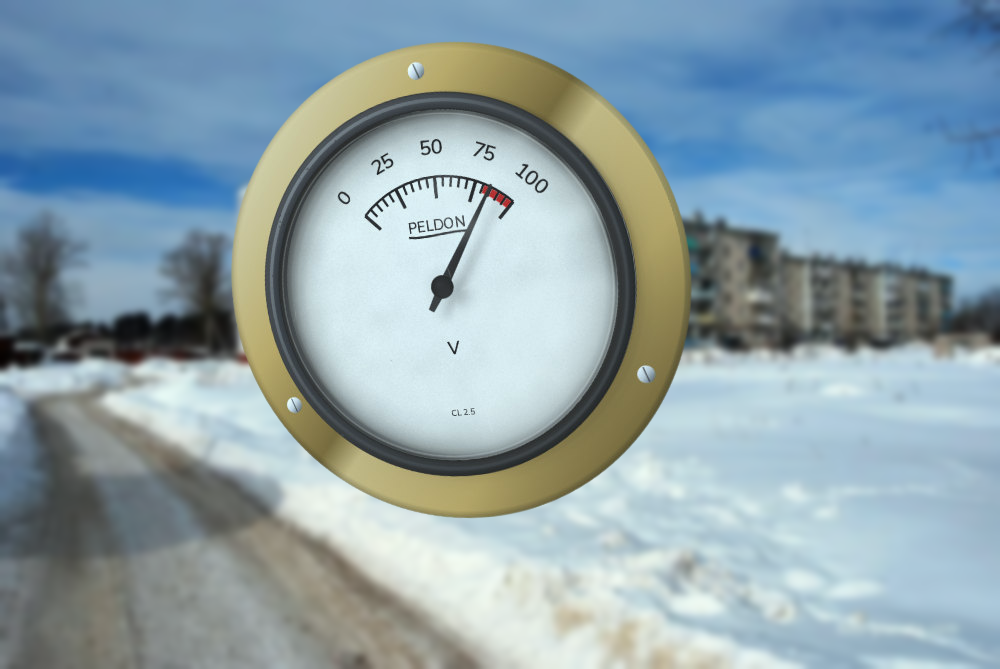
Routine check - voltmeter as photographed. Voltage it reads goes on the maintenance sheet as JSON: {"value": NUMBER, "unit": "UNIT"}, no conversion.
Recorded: {"value": 85, "unit": "V"}
